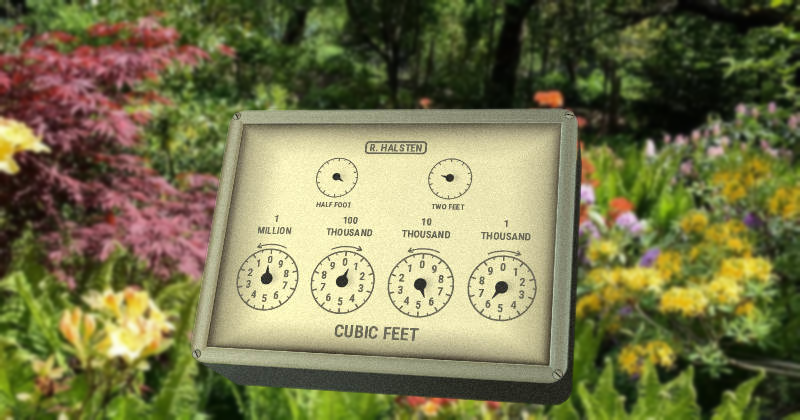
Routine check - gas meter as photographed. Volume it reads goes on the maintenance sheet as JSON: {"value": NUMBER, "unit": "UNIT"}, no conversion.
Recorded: {"value": 5600, "unit": "ft³"}
